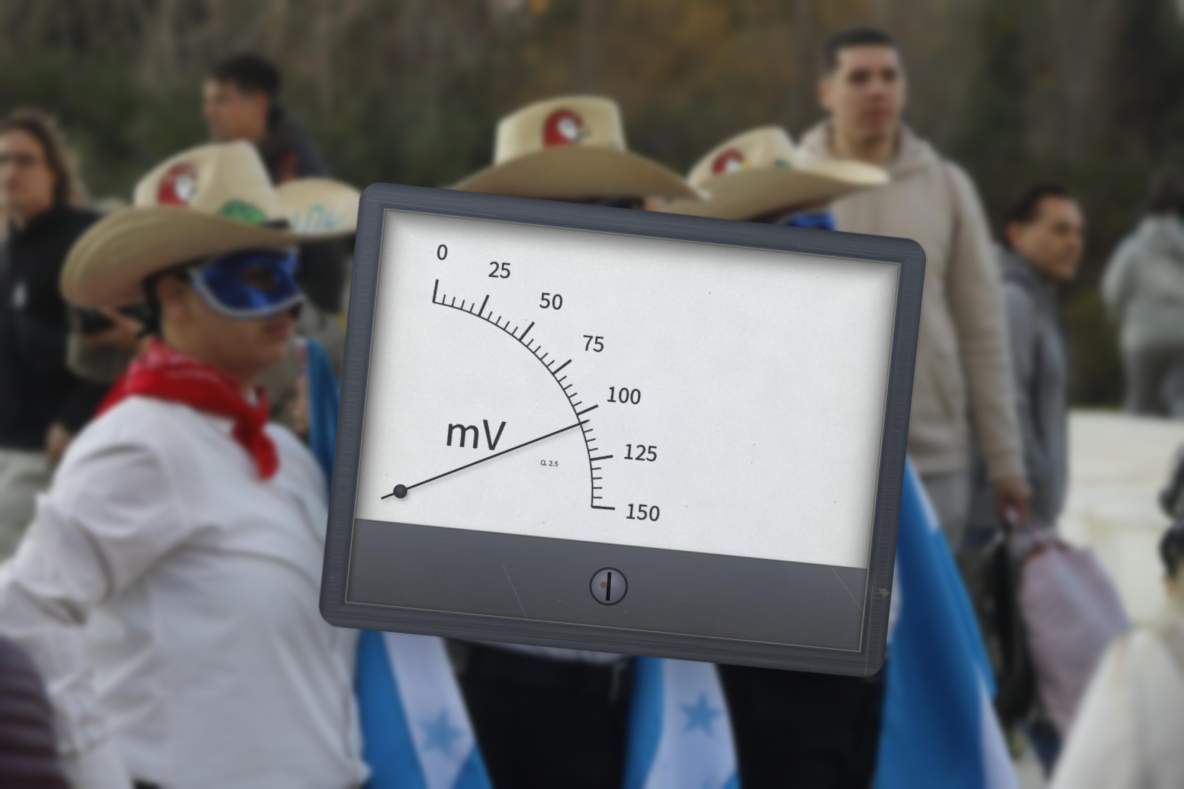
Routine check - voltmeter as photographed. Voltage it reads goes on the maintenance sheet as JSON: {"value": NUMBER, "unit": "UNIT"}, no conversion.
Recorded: {"value": 105, "unit": "mV"}
